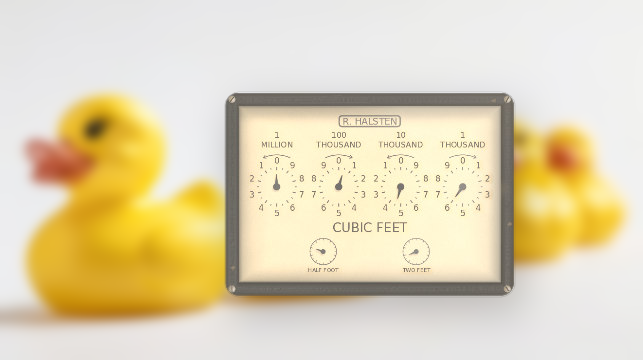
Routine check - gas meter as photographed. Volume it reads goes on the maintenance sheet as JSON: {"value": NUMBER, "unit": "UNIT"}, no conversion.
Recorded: {"value": 4600, "unit": "ft³"}
